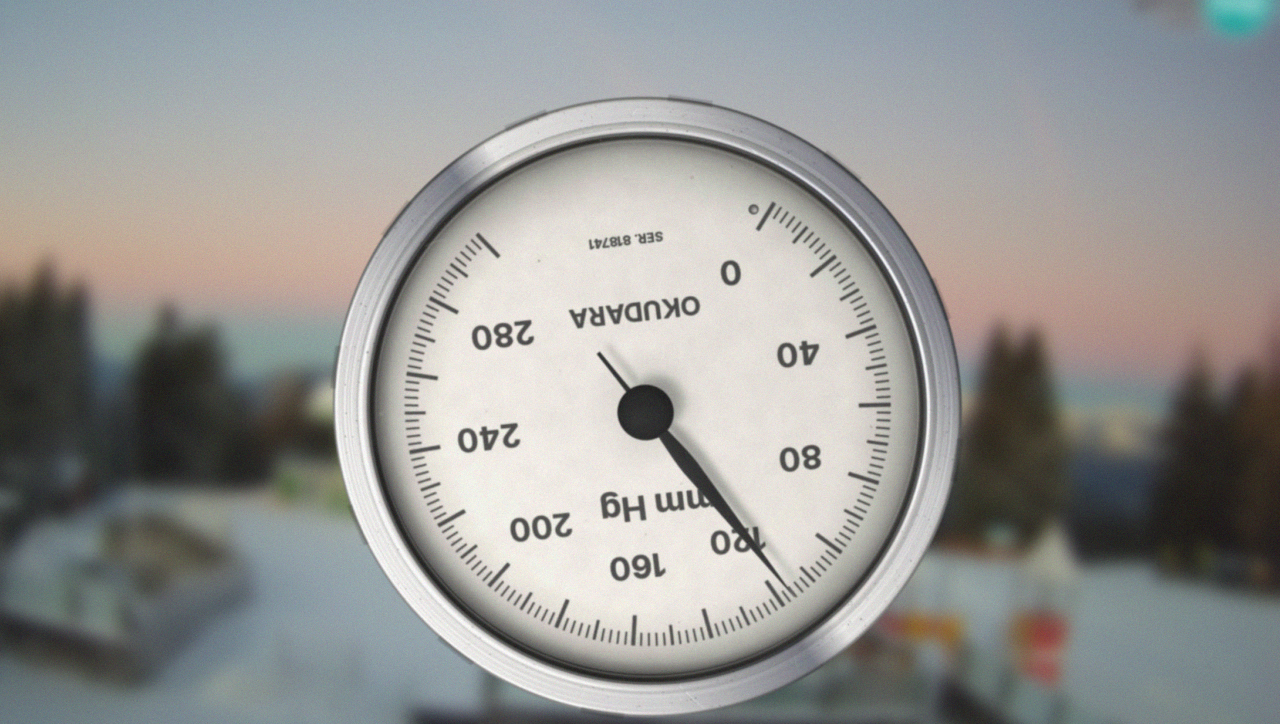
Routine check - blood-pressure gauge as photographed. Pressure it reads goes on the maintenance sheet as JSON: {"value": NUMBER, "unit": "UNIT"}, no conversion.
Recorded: {"value": 116, "unit": "mmHg"}
